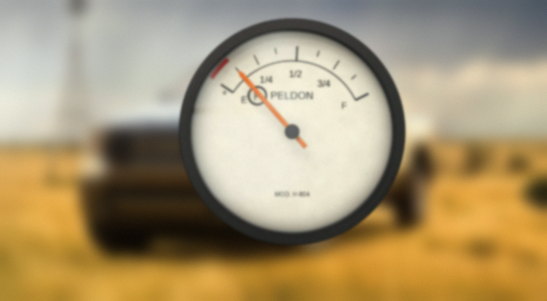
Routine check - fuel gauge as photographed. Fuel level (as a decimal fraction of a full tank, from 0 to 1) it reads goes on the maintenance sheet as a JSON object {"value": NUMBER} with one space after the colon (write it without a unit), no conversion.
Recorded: {"value": 0.125}
